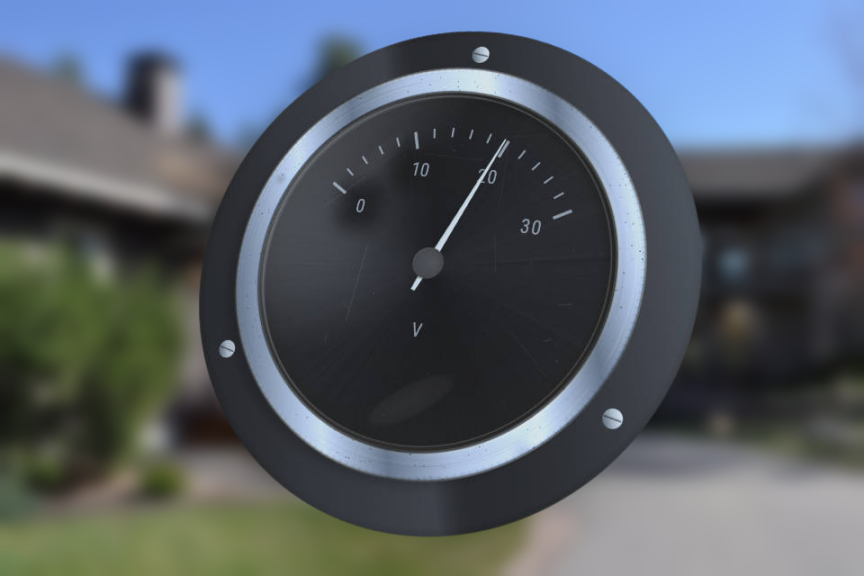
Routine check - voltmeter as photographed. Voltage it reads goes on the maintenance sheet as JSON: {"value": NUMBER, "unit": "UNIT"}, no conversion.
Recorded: {"value": 20, "unit": "V"}
